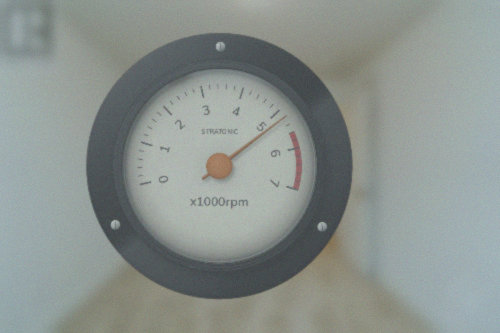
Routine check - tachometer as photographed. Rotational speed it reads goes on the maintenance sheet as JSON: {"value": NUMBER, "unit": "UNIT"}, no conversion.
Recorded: {"value": 5200, "unit": "rpm"}
